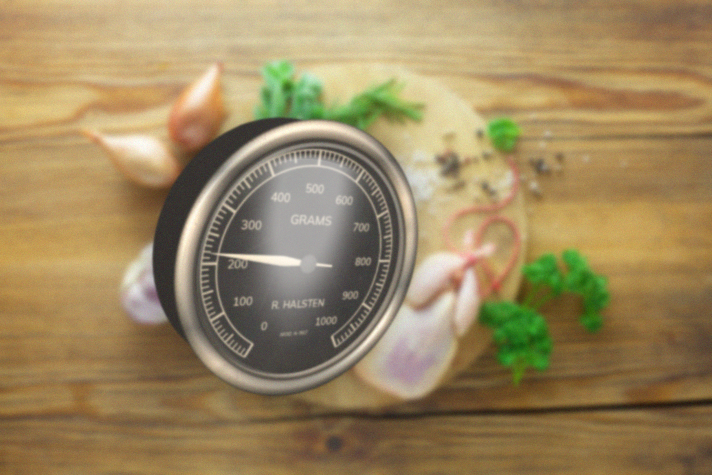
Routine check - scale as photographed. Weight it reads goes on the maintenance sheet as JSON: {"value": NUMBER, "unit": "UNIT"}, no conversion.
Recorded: {"value": 220, "unit": "g"}
